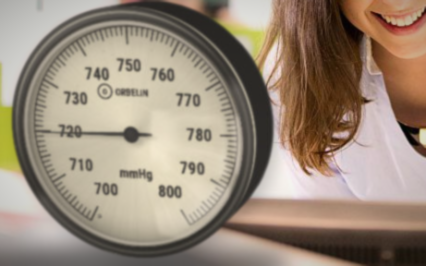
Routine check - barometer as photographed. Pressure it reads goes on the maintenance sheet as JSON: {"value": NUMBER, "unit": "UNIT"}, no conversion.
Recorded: {"value": 720, "unit": "mmHg"}
